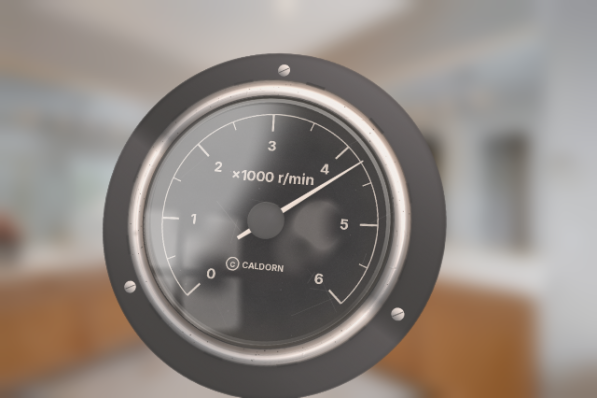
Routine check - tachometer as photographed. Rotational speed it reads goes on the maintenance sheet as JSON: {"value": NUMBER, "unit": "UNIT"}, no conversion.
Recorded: {"value": 4250, "unit": "rpm"}
